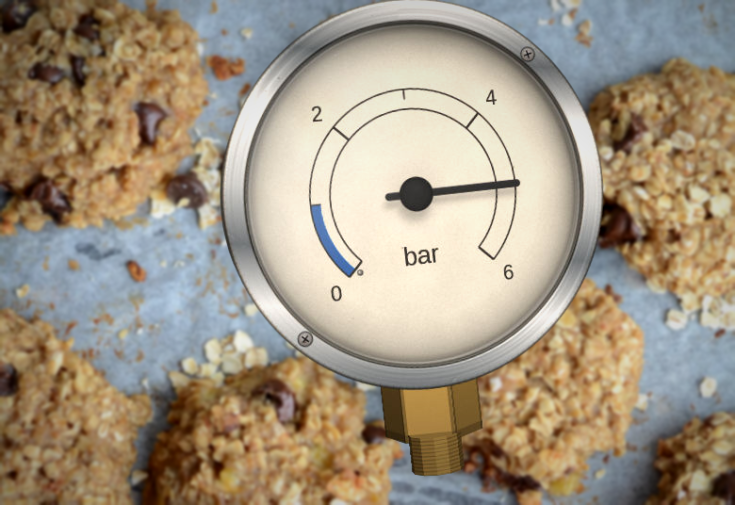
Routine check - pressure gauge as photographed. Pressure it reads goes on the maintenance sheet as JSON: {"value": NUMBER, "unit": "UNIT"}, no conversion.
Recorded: {"value": 5, "unit": "bar"}
